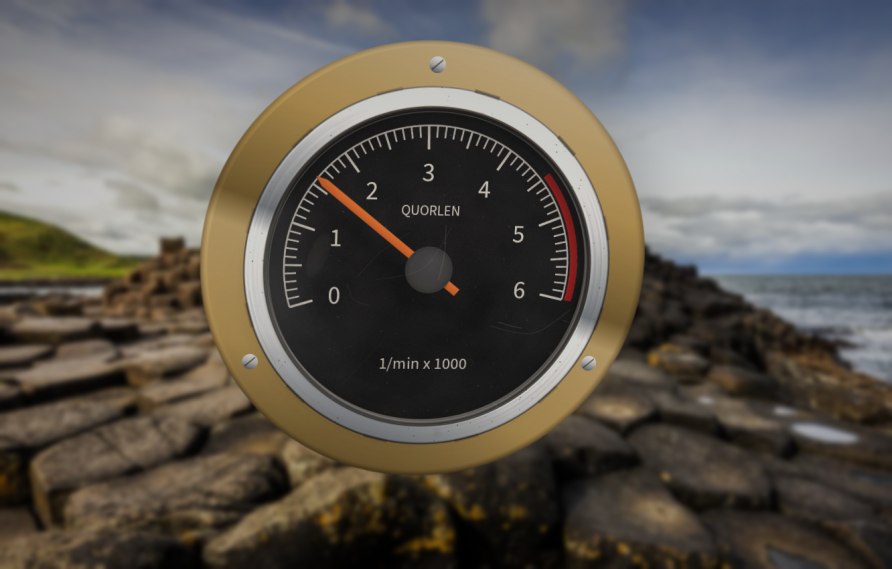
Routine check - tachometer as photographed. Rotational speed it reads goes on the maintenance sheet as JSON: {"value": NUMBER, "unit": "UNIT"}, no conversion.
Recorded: {"value": 1600, "unit": "rpm"}
